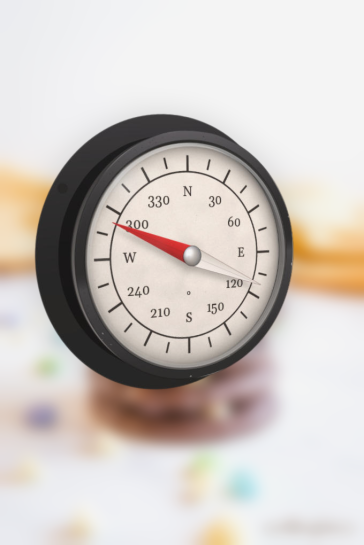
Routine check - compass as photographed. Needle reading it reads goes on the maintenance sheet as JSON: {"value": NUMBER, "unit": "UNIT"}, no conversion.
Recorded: {"value": 292.5, "unit": "°"}
